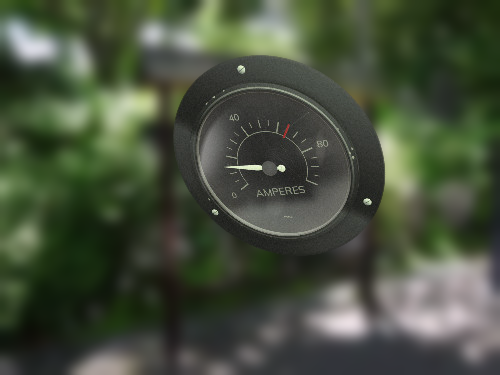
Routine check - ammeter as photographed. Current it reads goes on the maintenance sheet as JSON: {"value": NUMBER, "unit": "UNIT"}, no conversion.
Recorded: {"value": 15, "unit": "A"}
